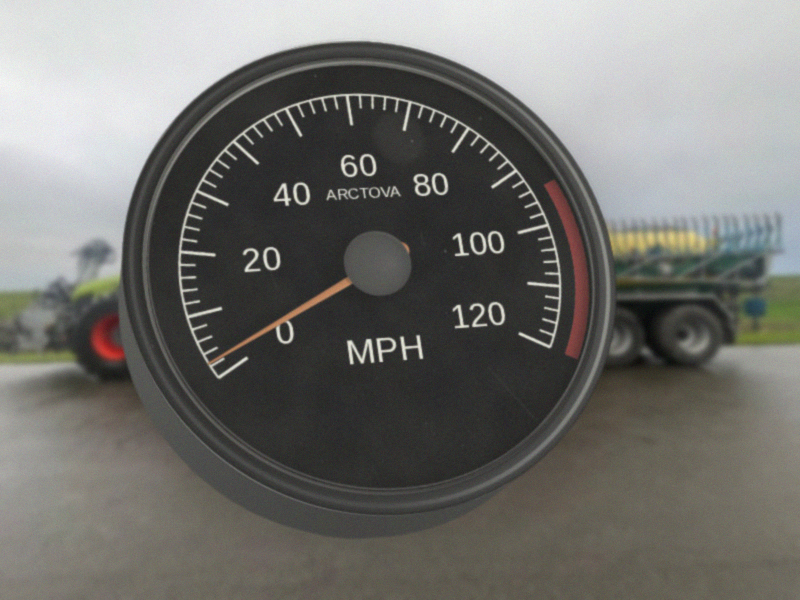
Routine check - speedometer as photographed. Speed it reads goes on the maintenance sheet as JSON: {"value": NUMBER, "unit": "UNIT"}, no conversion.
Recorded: {"value": 2, "unit": "mph"}
